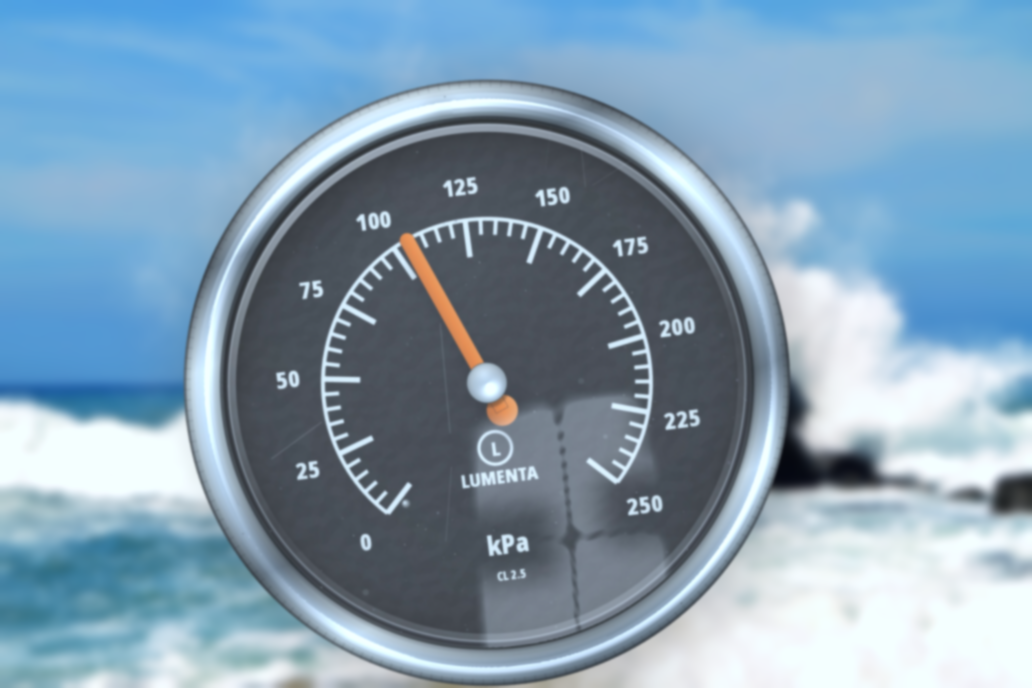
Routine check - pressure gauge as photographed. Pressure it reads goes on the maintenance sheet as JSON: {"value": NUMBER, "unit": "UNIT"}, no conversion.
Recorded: {"value": 105, "unit": "kPa"}
